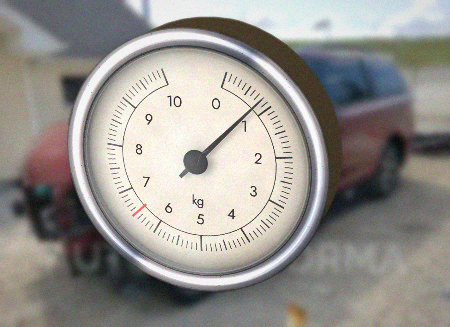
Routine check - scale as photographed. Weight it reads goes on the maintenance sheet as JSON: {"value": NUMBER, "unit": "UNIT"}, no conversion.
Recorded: {"value": 0.8, "unit": "kg"}
